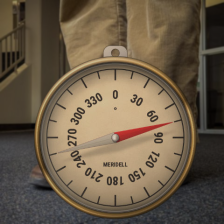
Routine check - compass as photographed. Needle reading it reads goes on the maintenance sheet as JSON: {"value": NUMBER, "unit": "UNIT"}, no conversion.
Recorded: {"value": 75, "unit": "°"}
